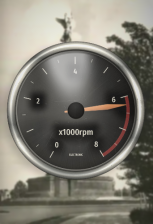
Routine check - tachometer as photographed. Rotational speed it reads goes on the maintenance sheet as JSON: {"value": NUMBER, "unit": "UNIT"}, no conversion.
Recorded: {"value": 6250, "unit": "rpm"}
